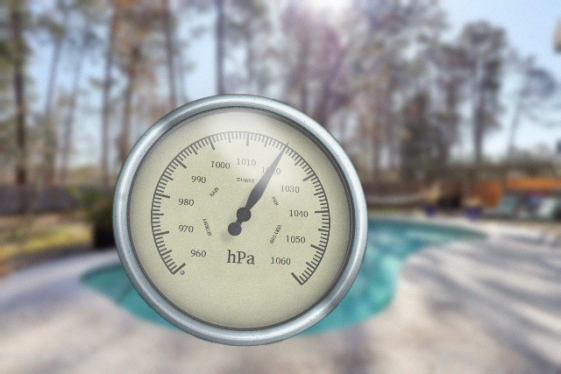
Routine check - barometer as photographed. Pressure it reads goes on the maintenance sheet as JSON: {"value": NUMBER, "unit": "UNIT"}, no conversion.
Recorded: {"value": 1020, "unit": "hPa"}
